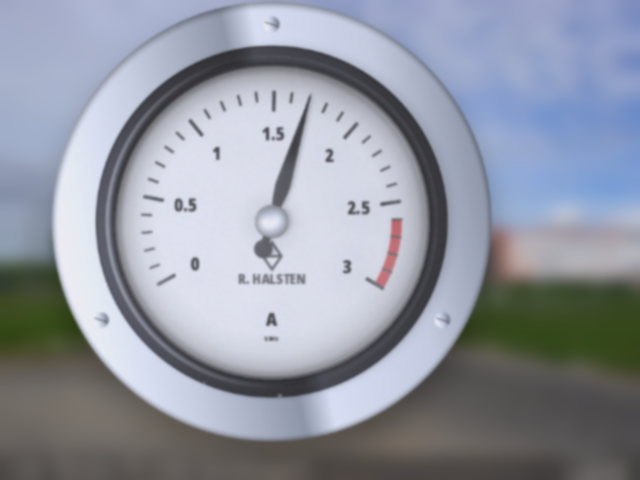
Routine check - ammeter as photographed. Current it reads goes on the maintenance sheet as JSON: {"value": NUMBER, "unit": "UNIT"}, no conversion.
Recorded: {"value": 1.7, "unit": "A"}
